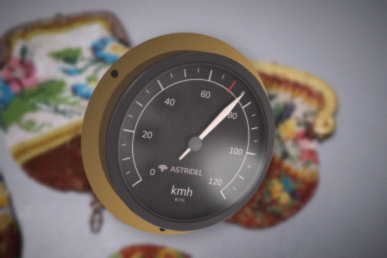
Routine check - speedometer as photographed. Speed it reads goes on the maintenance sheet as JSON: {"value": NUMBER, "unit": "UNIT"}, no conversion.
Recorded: {"value": 75, "unit": "km/h"}
